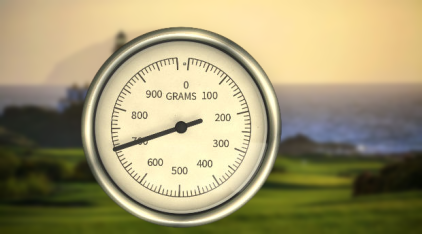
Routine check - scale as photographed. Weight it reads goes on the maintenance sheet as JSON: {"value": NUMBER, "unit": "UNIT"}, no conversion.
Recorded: {"value": 700, "unit": "g"}
